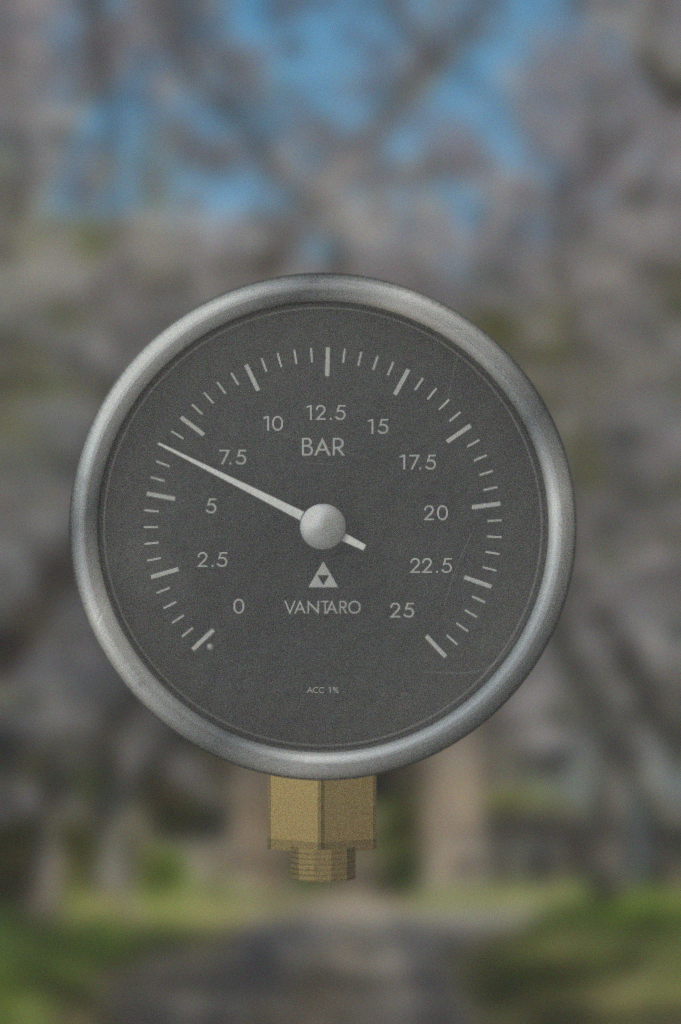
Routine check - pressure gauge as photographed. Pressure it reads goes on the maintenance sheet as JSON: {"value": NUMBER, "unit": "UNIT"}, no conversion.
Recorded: {"value": 6.5, "unit": "bar"}
